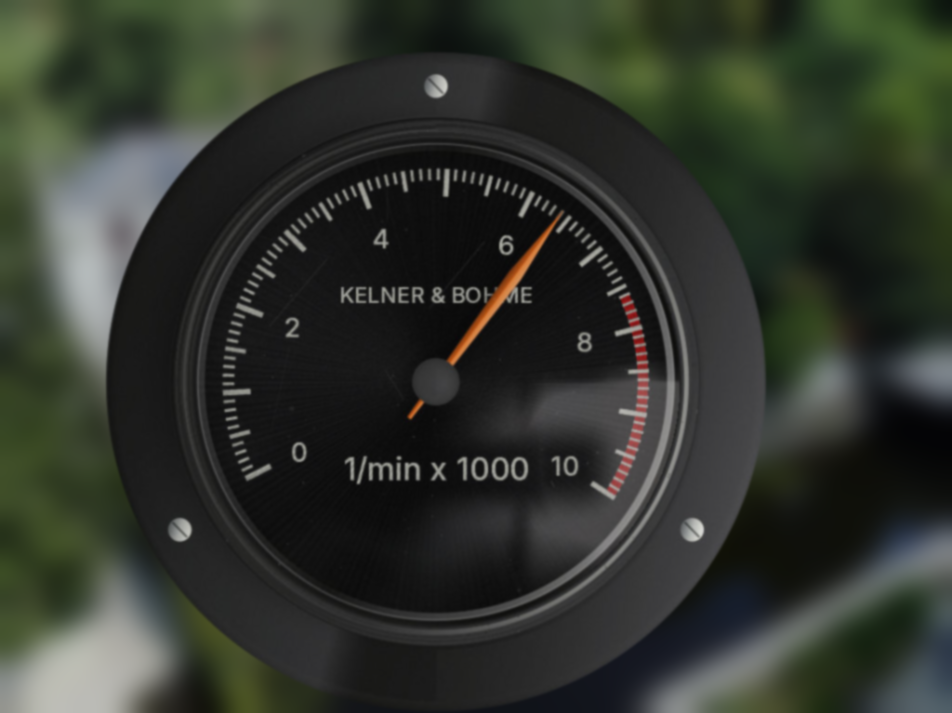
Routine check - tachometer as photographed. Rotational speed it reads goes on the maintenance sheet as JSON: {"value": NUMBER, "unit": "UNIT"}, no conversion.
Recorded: {"value": 6400, "unit": "rpm"}
